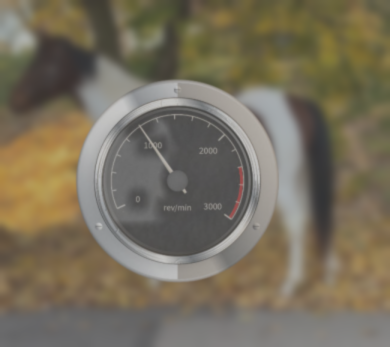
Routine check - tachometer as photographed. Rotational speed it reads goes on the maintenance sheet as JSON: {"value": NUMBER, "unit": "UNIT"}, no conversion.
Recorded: {"value": 1000, "unit": "rpm"}
